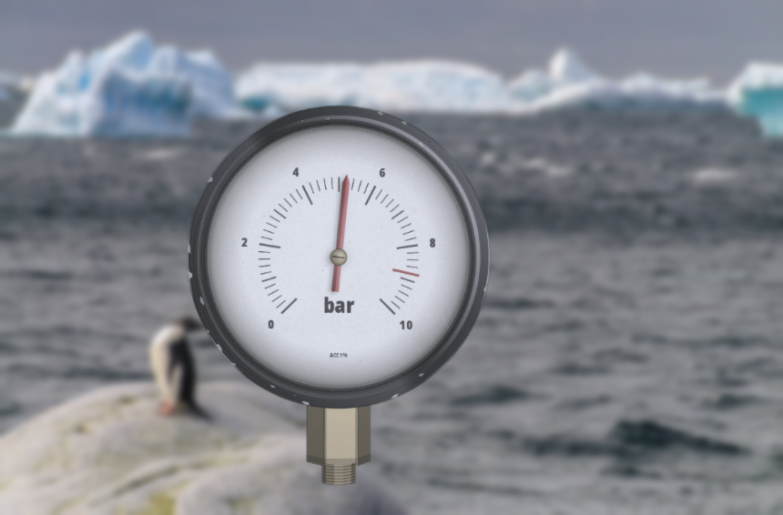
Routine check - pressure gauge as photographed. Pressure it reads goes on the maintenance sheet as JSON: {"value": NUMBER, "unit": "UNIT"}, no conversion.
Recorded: {"value": 5.2, "unit": "bar"}
